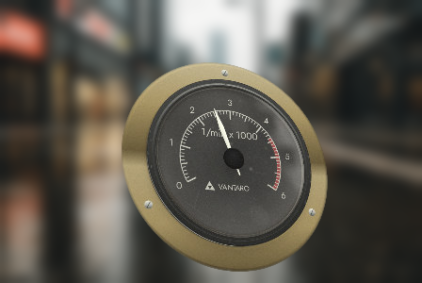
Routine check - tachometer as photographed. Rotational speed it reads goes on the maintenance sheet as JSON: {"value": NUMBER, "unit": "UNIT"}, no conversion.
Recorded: {"value": 2500, "unit": "rpm"}
